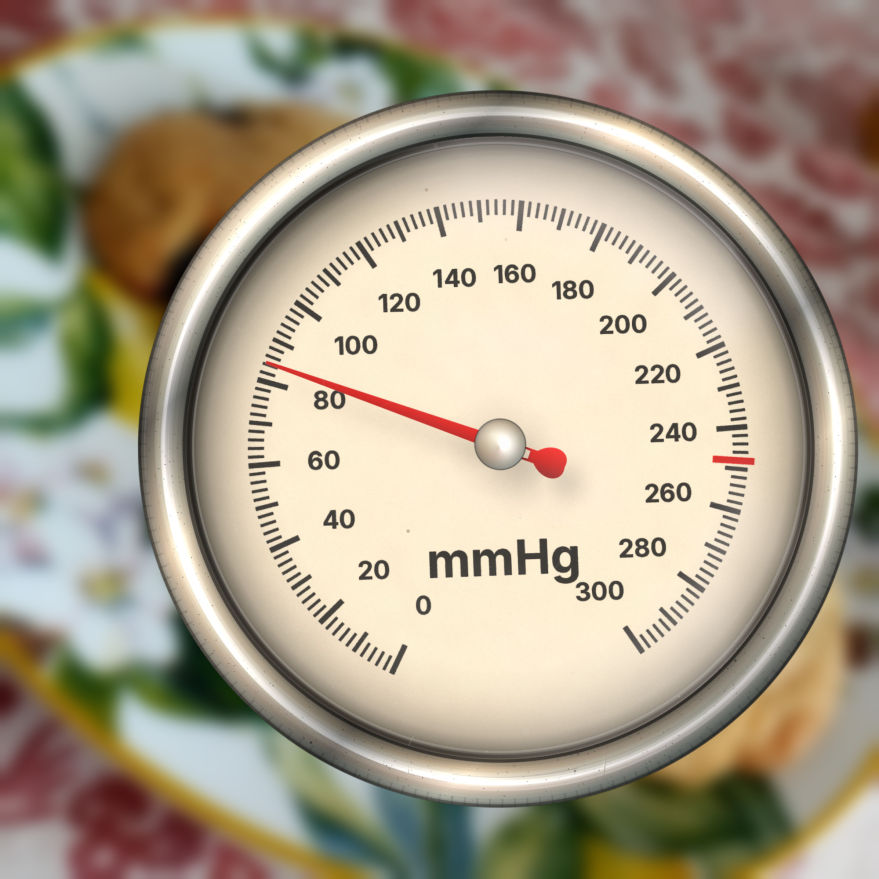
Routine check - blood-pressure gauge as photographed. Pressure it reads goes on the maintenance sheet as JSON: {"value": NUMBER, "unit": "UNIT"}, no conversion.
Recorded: {"value": 84, "unit": "mmHg"}
